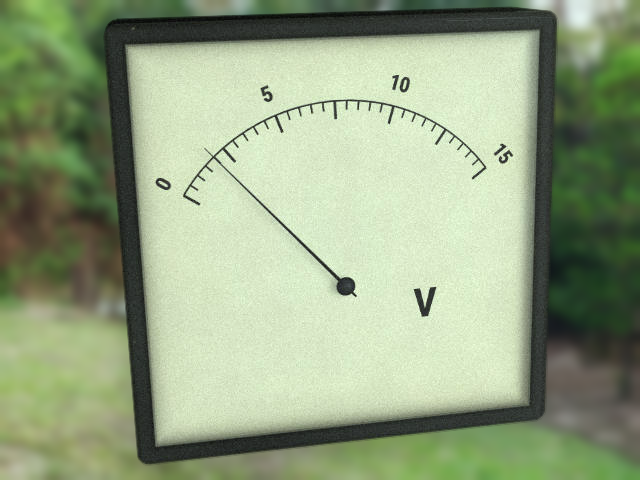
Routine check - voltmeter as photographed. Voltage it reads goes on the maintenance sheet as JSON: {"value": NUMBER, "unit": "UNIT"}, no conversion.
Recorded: {"value": 2, "unit": "V"}
